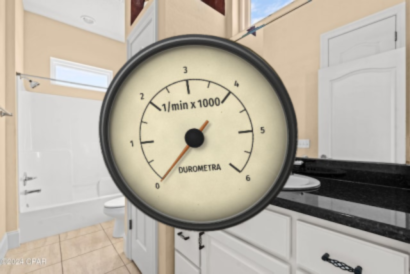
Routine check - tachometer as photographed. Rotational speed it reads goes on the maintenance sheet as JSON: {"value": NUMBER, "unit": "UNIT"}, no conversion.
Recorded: {"value": 0, "unit": "rpm"}
